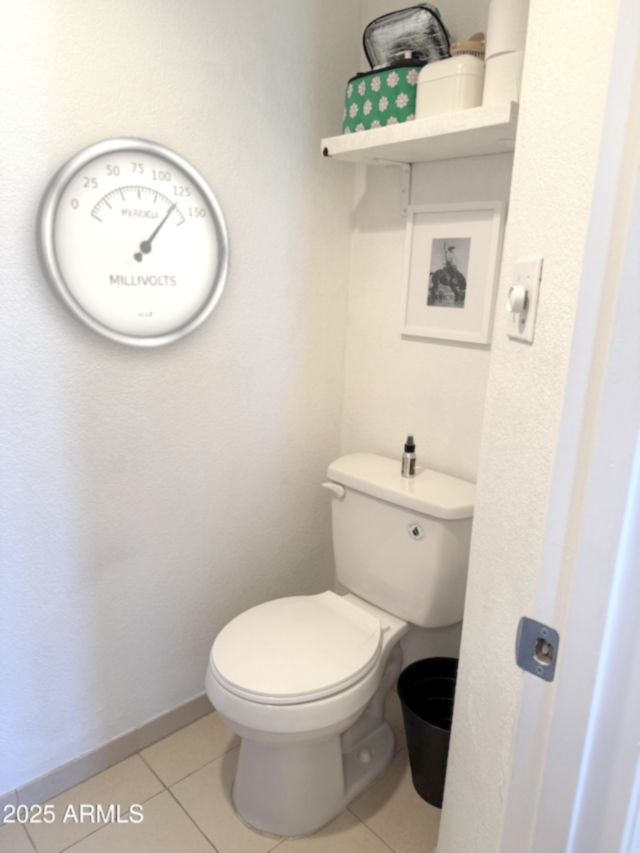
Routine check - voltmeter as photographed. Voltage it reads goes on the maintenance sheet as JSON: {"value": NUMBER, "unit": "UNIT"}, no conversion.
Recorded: {"value": 125, "unit": "mV"}
